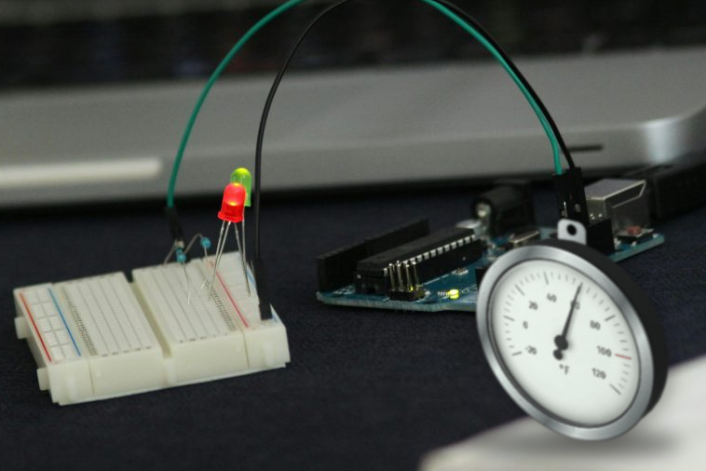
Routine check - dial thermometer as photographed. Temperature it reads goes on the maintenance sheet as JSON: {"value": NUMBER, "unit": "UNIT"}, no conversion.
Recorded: {"value": 60, "unit": "°F"}
